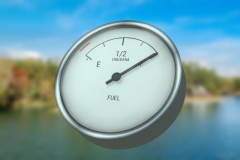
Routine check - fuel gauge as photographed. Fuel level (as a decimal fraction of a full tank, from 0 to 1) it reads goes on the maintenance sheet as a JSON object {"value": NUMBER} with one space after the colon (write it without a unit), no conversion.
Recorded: {"value": 1}
